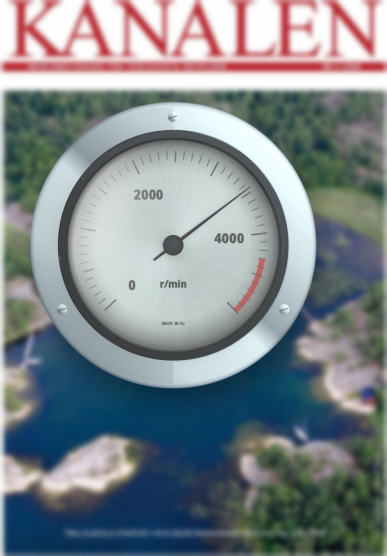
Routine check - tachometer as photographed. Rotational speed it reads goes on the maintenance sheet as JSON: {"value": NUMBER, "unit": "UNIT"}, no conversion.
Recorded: {"value": 3450, "unit": "rpm"}
